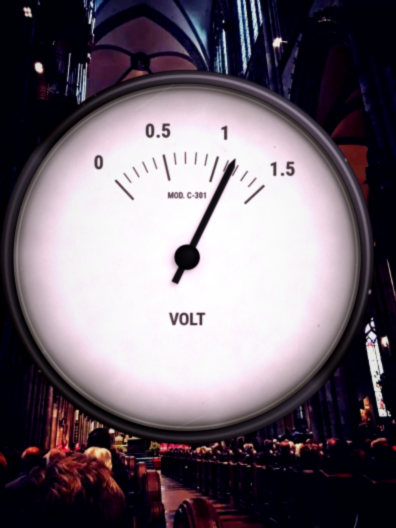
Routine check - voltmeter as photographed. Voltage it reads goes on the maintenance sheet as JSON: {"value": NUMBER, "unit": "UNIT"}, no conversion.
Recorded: {"value": 1.15, "unit": "V"}
